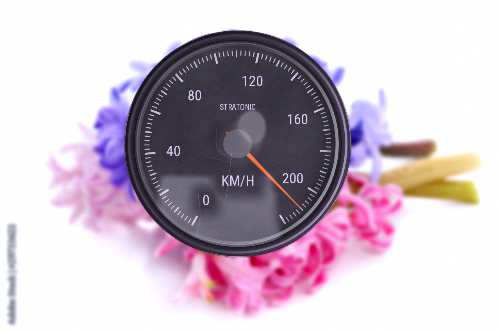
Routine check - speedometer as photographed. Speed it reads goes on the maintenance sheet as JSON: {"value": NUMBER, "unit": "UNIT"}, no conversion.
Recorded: {"value": 210, "unit": "km/h"}
